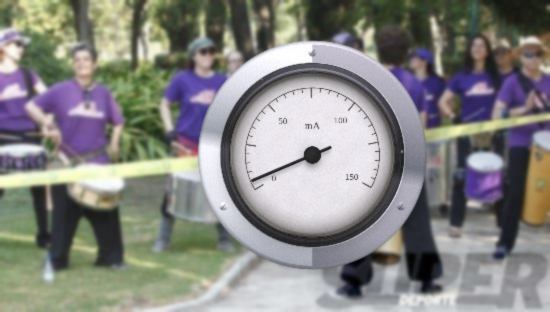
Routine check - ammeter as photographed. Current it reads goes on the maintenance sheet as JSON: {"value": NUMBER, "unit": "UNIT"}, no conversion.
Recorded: {"value": 5, "unit": "mA"}
